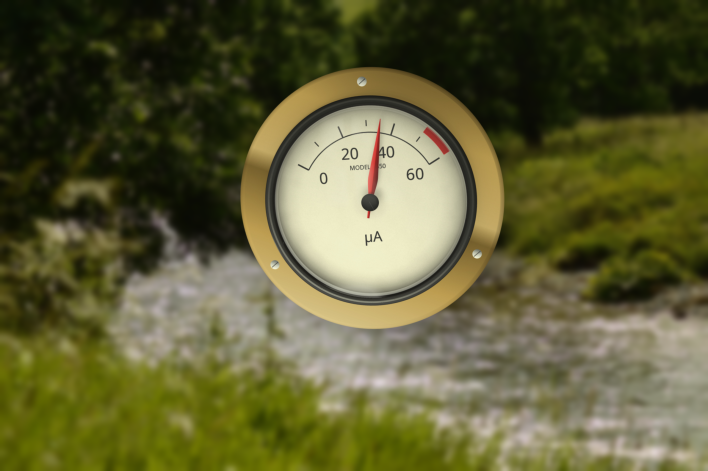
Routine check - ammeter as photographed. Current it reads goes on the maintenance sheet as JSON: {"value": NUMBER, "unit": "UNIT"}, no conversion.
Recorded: {"value": 35, "unit": "µA"}
